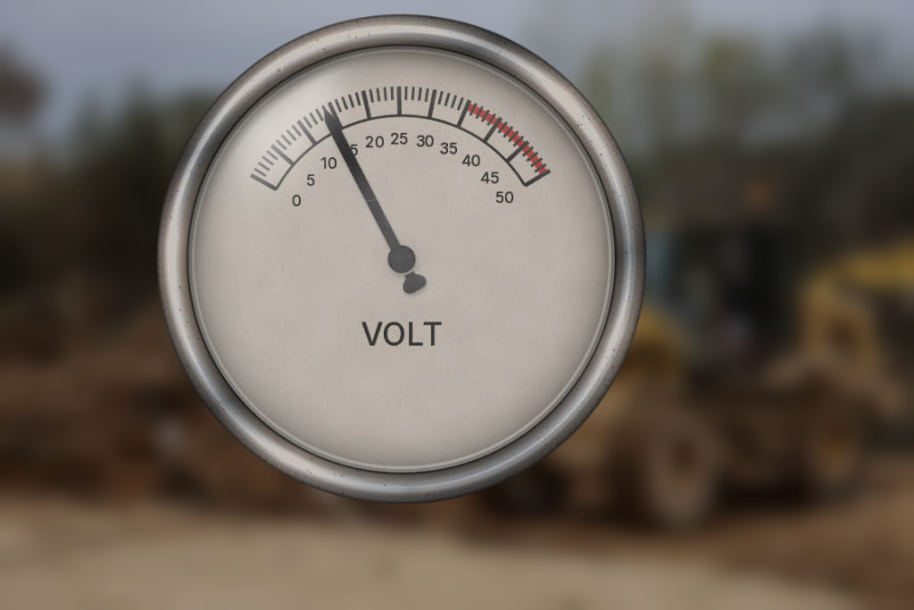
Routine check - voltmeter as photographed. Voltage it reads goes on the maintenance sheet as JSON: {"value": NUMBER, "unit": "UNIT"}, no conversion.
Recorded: {"value": 14, "unit": "V"}
